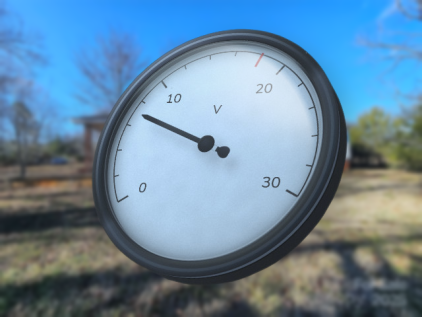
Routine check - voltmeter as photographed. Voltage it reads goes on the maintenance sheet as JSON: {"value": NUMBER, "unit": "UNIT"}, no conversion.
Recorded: {"value": 7, "unit": "V"}
